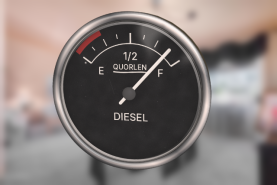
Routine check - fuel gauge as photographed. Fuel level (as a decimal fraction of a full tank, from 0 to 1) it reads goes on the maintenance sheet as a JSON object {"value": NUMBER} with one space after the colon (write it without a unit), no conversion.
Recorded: {"value": 0.875}
